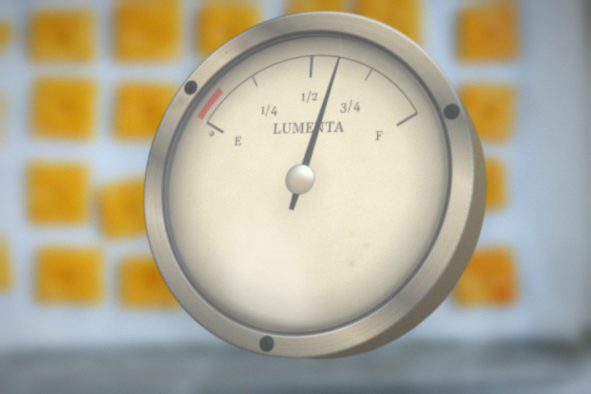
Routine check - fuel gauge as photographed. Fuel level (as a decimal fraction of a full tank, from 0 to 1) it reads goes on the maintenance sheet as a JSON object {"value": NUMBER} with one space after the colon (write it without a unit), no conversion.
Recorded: {"value": 0.625}
